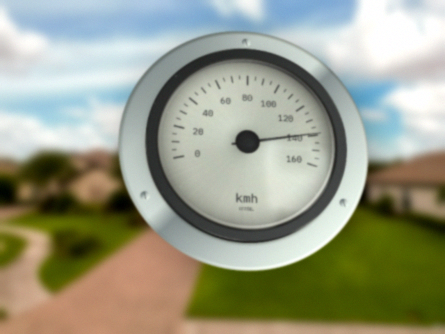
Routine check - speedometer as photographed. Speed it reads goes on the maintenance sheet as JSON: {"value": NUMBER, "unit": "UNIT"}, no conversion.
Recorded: {"value": 140, "unit": "km/h"}
